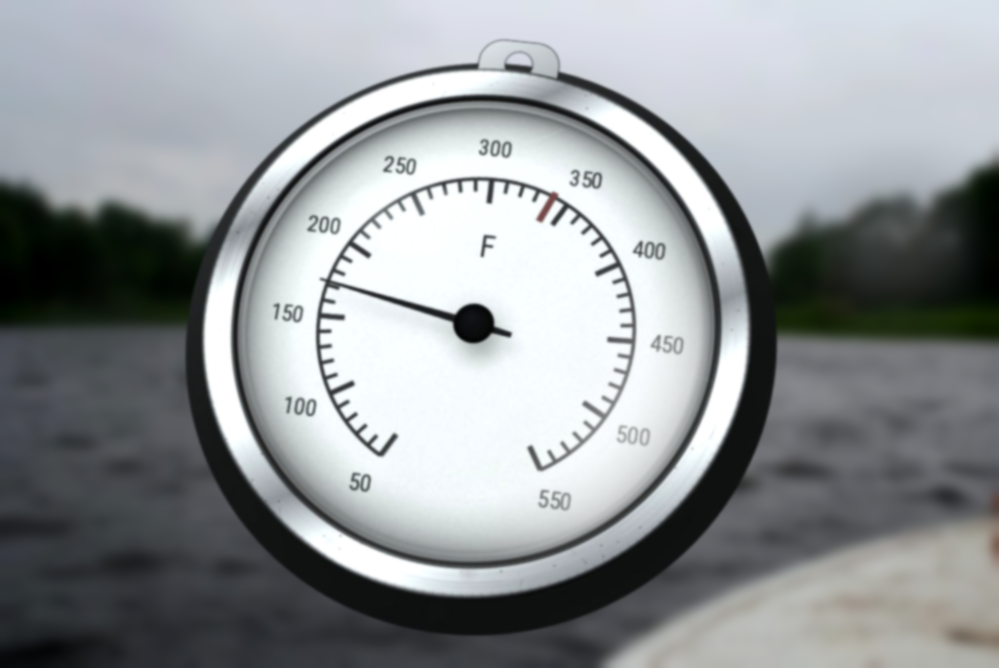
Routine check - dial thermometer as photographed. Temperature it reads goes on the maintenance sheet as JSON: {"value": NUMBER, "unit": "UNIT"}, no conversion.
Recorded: {"value": 170, "unit": "°F"}
